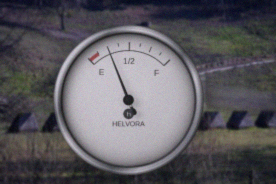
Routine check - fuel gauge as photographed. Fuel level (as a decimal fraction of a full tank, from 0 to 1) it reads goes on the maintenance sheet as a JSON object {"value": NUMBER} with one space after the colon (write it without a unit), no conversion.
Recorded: {"value": 0.25}
